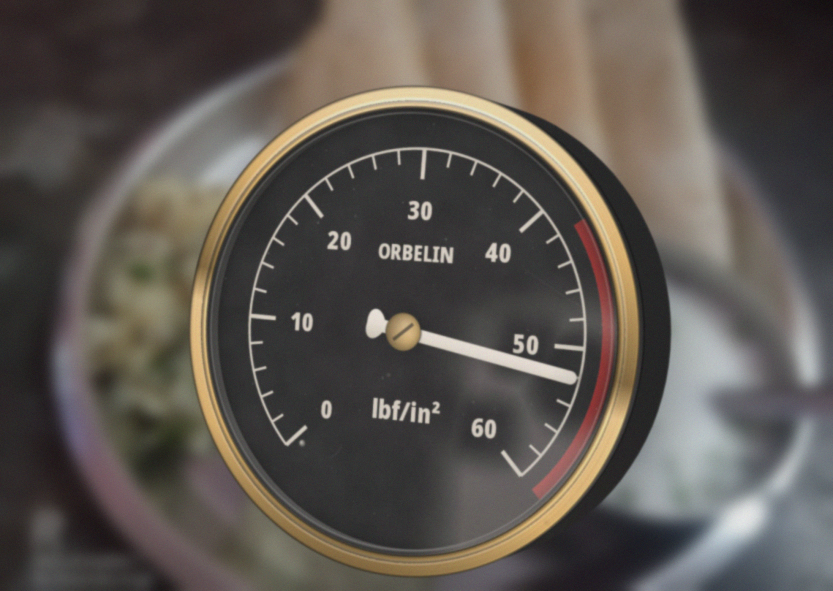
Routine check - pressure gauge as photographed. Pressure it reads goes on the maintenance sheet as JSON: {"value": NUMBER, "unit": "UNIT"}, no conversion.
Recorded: {"value": 52, "unit": "psi"}
